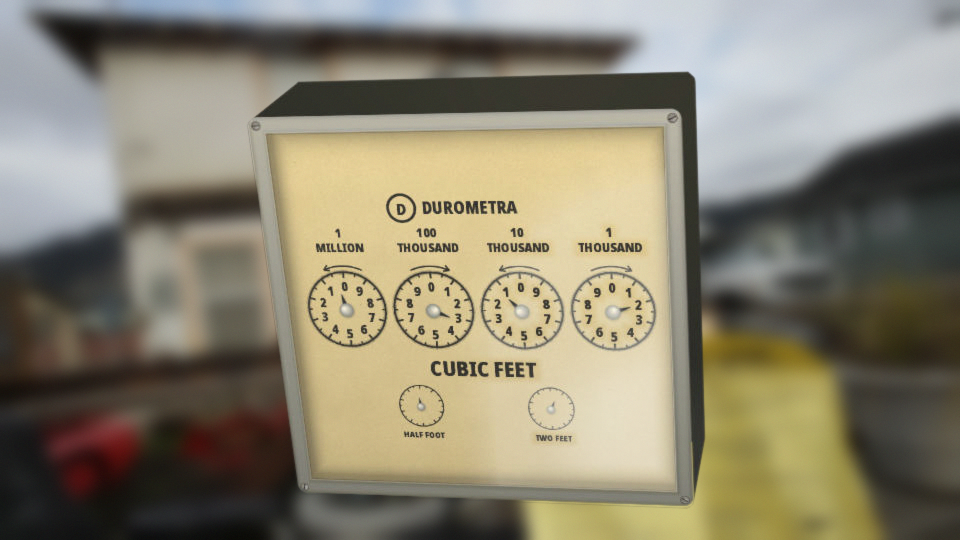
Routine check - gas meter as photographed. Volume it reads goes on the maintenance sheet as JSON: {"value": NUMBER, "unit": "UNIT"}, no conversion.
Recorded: {"value": 31200, "unit": "ft³"}
